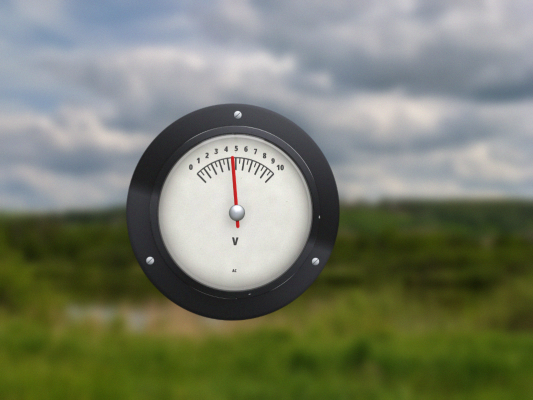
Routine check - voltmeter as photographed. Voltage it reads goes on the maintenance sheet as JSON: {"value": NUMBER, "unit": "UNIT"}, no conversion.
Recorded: {"value": 4.5, "unit": "V"}
